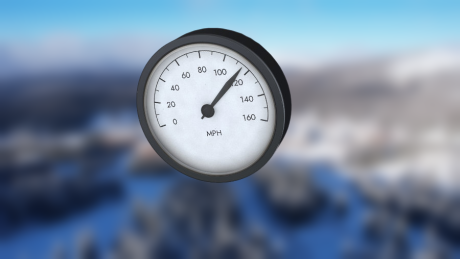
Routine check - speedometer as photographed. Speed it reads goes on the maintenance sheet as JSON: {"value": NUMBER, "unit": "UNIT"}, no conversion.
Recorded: {"value": 115, "unit": "mph"}
